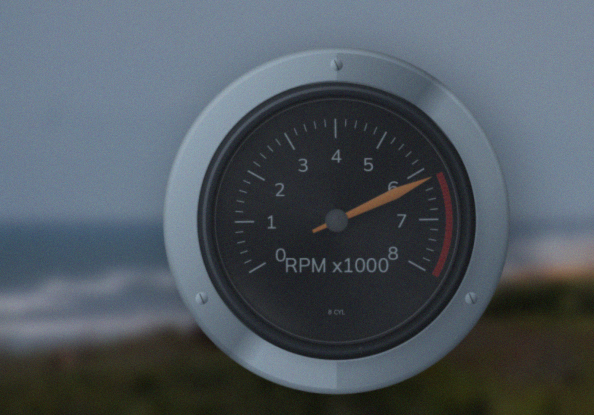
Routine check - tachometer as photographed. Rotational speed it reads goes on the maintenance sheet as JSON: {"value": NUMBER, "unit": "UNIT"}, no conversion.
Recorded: {"value": 6200, "unit": "rpm"}
